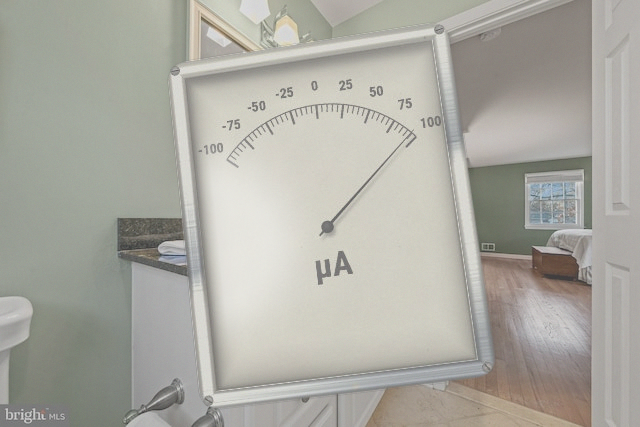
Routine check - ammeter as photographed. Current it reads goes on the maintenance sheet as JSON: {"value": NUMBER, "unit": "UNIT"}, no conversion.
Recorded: {"value": 95, "unit": "µA"}
